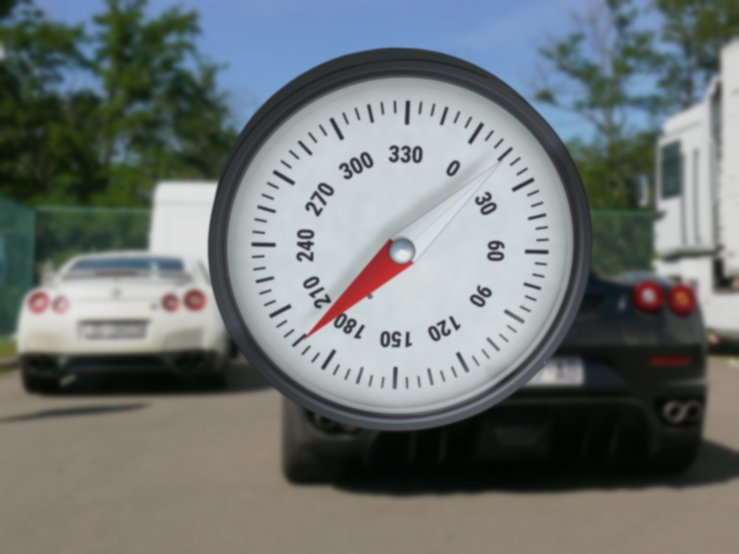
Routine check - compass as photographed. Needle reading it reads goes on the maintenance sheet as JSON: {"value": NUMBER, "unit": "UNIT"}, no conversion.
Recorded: {"value": 195, "unit": "°"}
